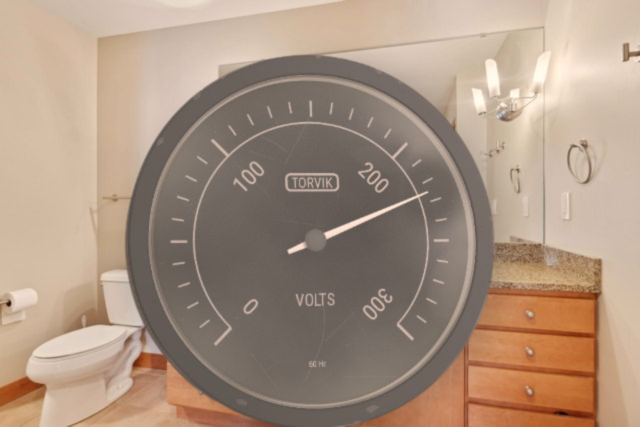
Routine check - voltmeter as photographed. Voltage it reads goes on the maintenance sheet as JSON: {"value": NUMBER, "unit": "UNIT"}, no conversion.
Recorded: {"value": 225, "unit": "V"}
